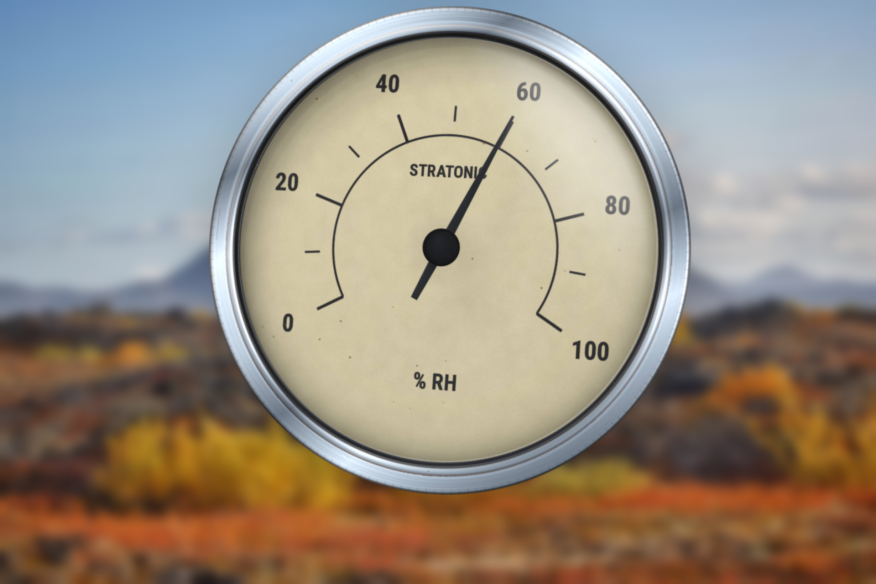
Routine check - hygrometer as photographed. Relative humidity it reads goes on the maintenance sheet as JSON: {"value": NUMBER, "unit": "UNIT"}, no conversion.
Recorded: {"value": 60, "unit": "%"}
